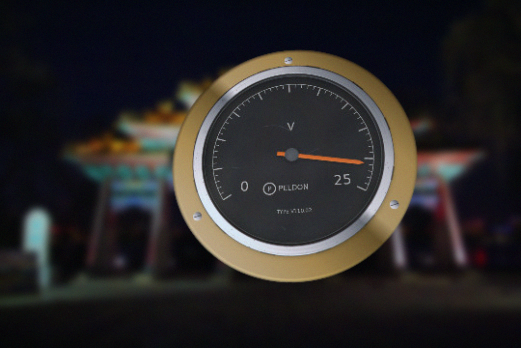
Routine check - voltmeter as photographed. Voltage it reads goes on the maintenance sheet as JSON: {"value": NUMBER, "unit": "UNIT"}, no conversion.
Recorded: {"value": 23, "unit": "V"}
